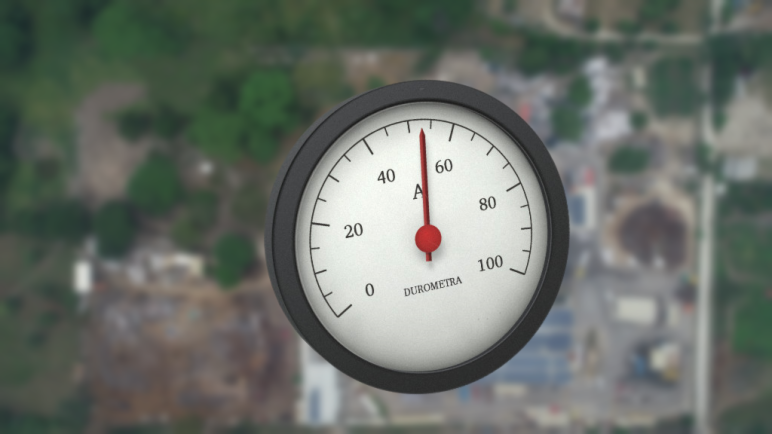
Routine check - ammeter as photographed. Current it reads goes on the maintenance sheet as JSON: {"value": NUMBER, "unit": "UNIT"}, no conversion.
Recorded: {"value": 52.5, "unit": "A"}
